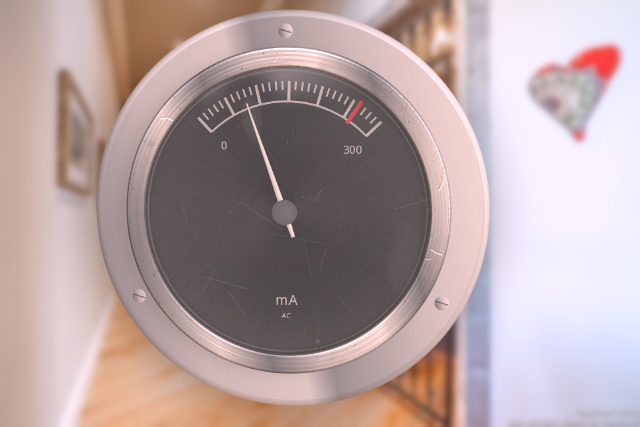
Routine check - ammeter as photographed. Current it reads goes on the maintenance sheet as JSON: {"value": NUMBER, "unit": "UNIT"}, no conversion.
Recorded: {"value": 80, "unit": "mA"}
